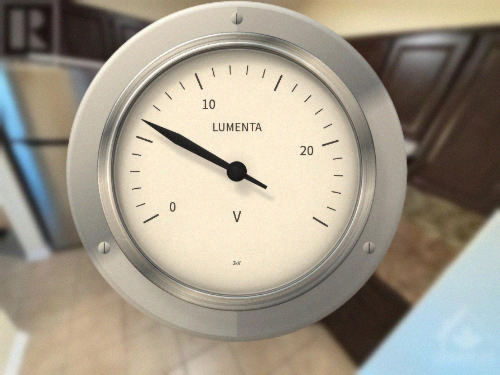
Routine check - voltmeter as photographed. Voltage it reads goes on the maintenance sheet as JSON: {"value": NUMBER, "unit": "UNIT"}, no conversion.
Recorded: {"value": 6, "unit": "V"}
